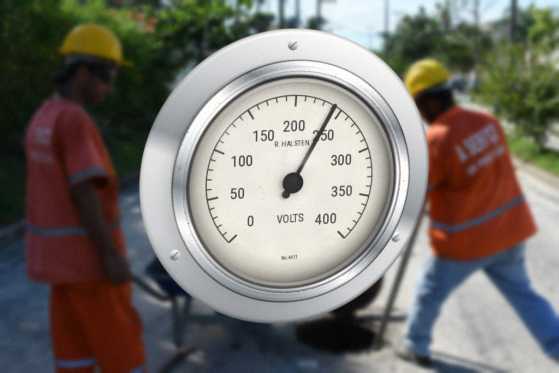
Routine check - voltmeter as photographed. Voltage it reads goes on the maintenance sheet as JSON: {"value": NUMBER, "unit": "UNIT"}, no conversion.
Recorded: {"value": 240, "unit": "V"}
